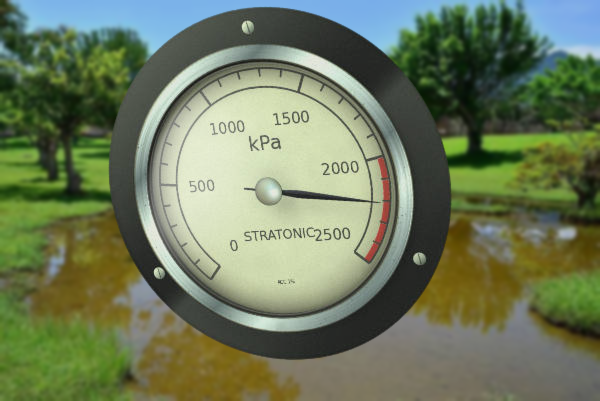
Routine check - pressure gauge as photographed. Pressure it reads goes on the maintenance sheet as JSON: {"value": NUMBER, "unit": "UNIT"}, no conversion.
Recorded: {"value": 2200, "unit": "kPa"}
